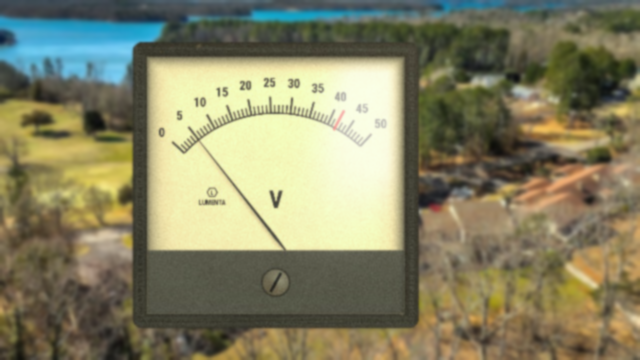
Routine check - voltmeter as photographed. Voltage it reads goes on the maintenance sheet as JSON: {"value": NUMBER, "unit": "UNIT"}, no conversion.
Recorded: {"value": 5, "unit": "V"}
